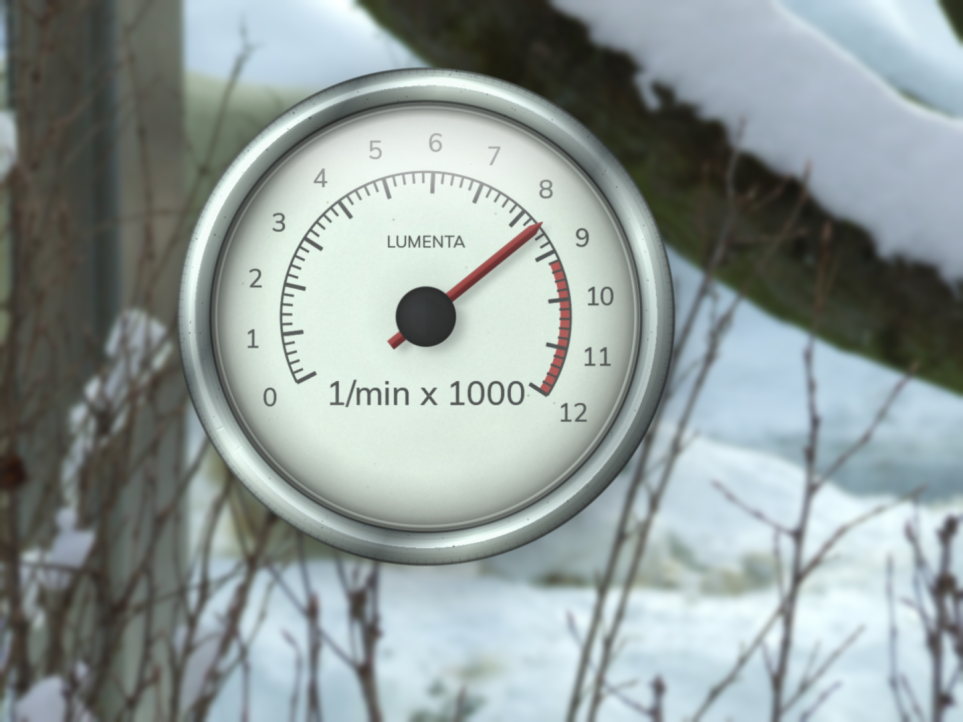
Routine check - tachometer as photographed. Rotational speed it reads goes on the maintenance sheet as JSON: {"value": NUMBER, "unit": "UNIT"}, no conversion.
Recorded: {"value": 8400, "unit": "rpm"}
